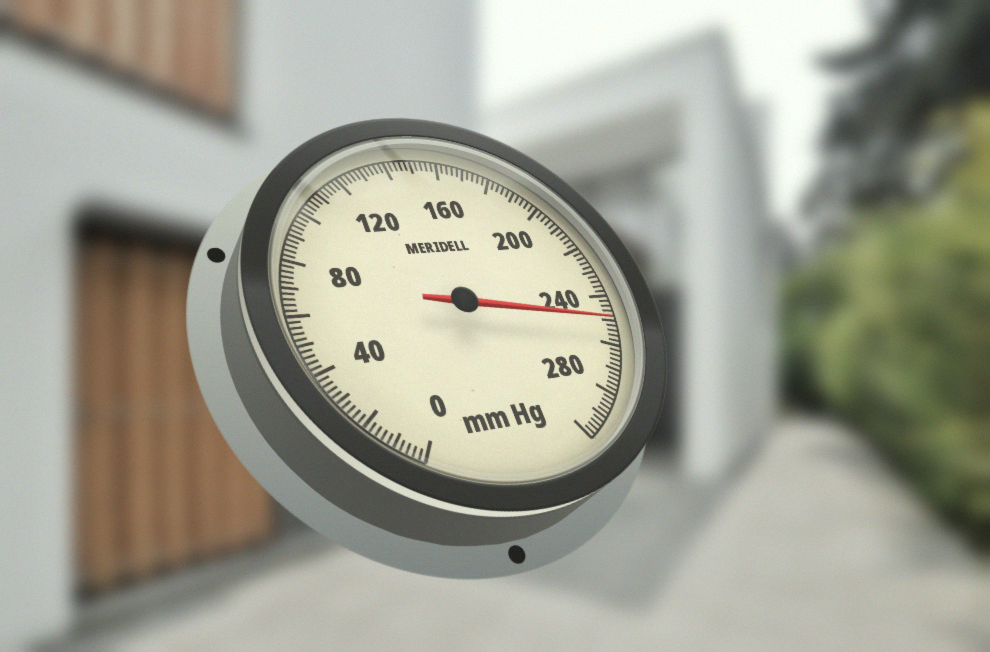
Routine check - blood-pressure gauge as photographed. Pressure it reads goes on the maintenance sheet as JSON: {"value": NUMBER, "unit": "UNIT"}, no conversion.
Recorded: {"value": 250, "unit": "mmHg"}
